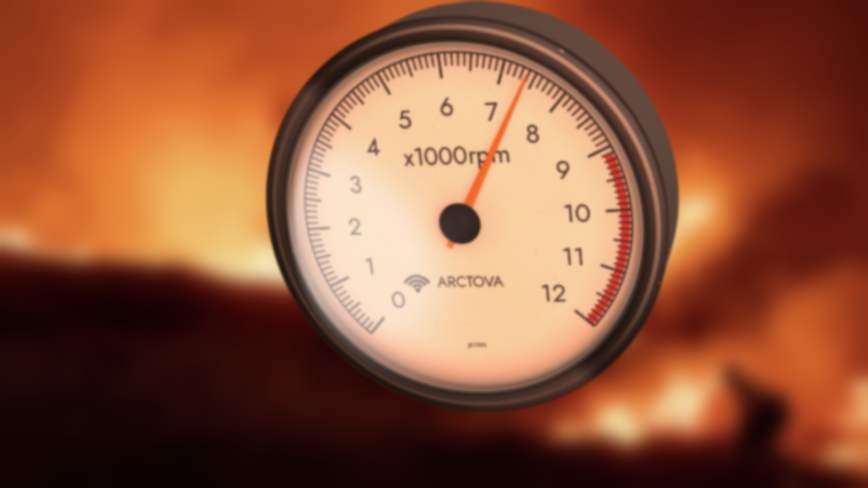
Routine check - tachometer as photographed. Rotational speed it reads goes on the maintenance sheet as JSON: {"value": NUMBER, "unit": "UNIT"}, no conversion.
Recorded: {"value": 7400, "unit": "rpm"}
